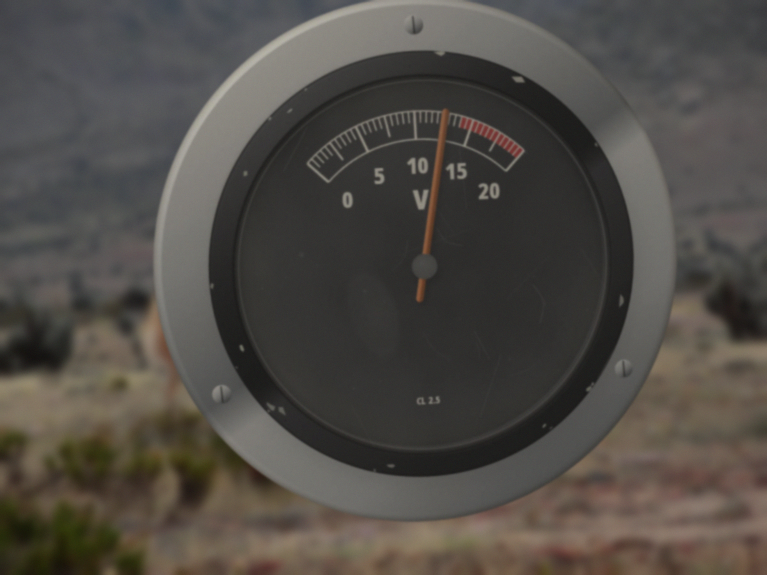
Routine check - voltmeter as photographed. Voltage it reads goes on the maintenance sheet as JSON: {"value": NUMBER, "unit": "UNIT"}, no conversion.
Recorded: {"value": 12.5, "unit": "V"}
